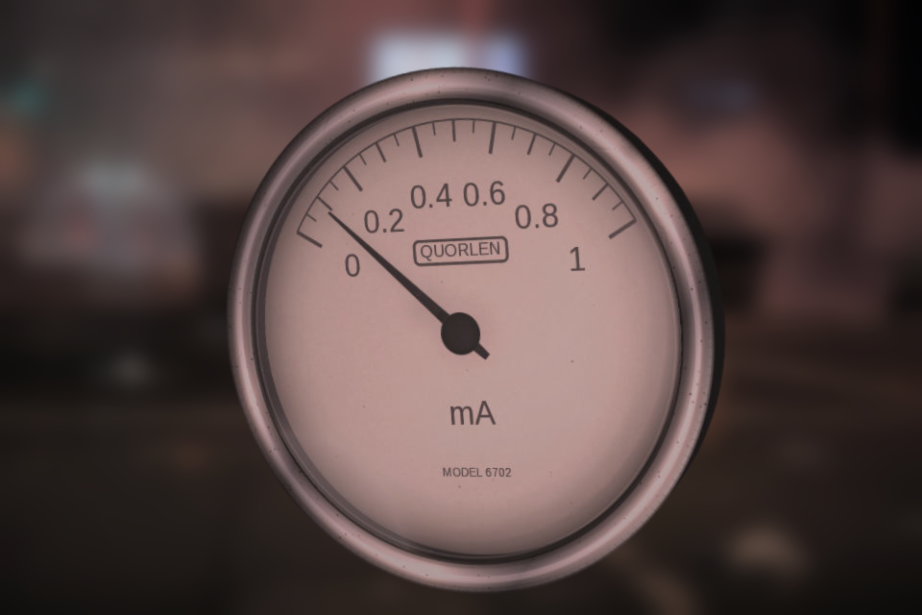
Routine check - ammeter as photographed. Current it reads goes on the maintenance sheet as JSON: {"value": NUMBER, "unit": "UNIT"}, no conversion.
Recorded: {"value": 0.1, "unit": "mA"}
